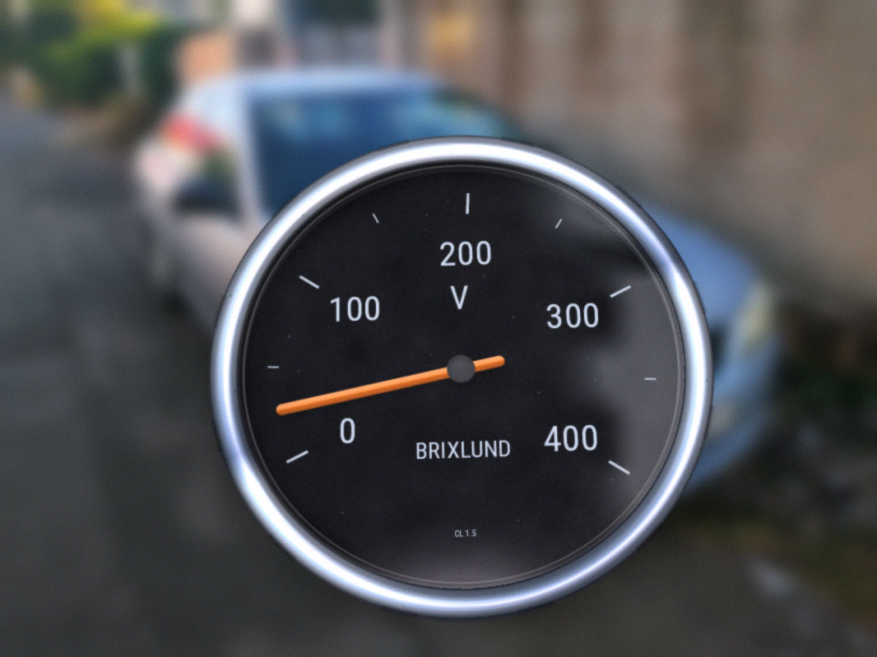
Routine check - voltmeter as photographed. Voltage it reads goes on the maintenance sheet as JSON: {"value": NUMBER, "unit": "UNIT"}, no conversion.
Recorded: {"value": 25, "unit": "V"}
